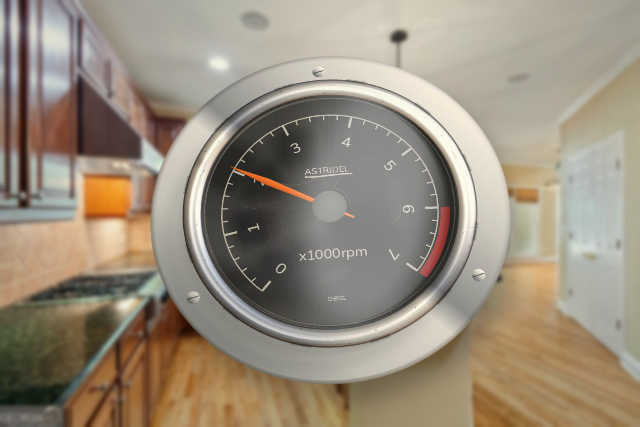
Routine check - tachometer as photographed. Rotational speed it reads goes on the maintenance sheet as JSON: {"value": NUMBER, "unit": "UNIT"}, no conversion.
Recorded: {"value": 2000, "unit": "rpm"}
